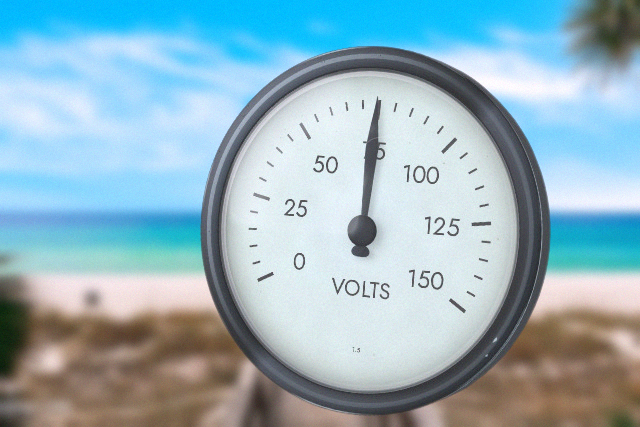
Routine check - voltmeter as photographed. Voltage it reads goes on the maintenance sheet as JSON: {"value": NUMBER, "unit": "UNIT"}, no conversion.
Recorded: {"value": 75, "unit": "V"}
